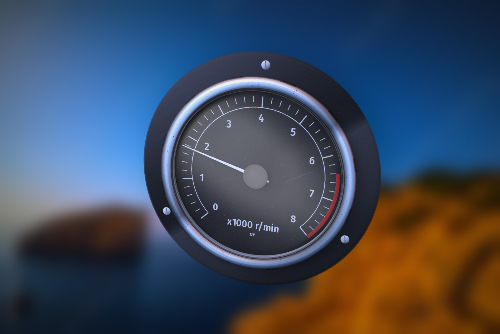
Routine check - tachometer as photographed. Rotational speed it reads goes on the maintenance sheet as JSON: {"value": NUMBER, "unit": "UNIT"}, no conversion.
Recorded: {"value": 1800, "unit": "rpm"}
